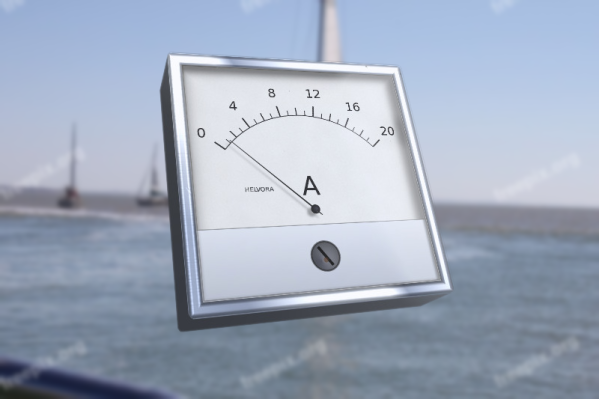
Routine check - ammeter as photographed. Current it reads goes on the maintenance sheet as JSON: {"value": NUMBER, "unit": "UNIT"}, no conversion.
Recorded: {"value": 1, "unit": "A"}
